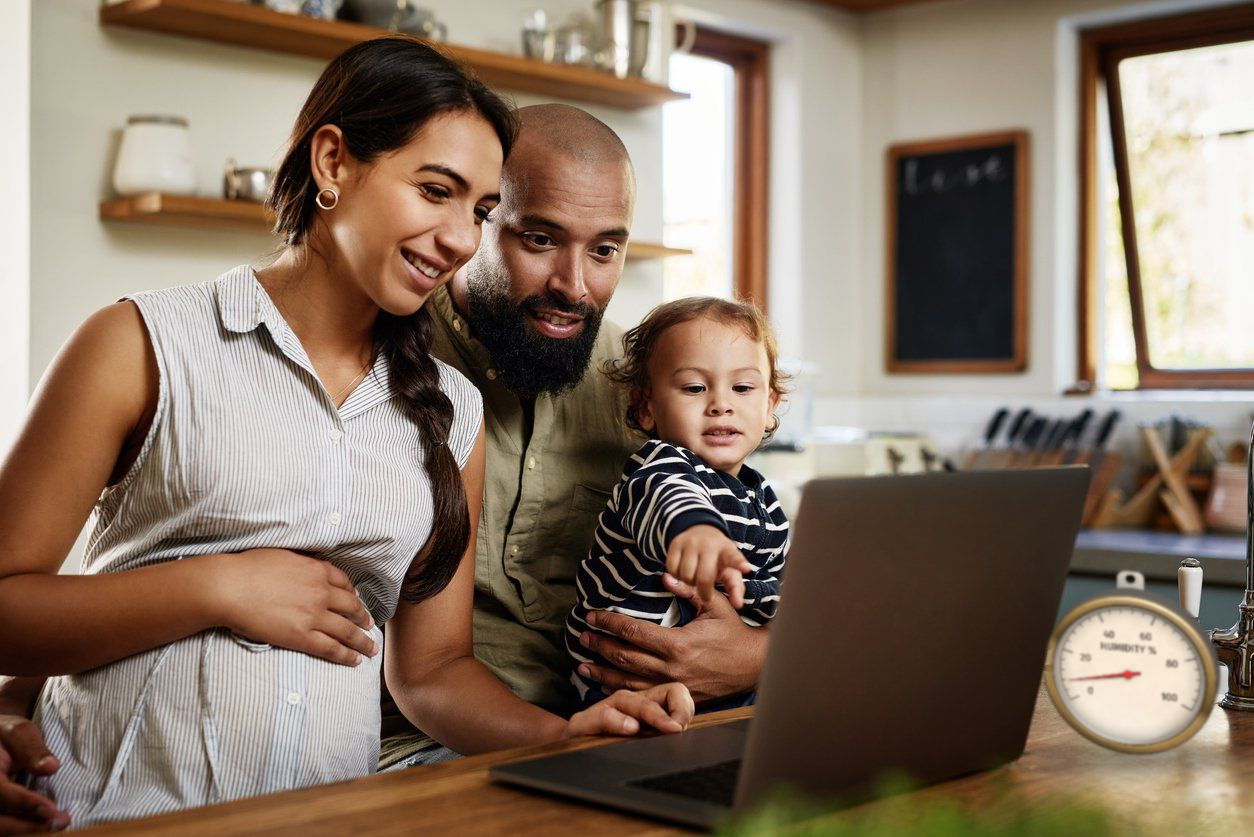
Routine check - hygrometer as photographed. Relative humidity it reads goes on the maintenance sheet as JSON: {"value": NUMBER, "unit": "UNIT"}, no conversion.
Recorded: {"value": 8, "unit": "%"}
